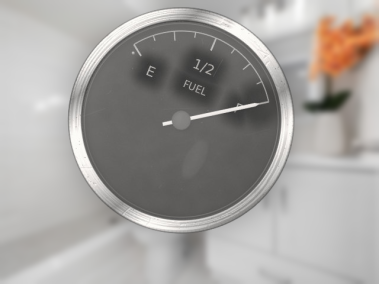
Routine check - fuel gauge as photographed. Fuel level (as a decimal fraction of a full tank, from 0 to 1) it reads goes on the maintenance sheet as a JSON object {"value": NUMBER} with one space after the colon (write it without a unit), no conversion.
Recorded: {"value": 1}
